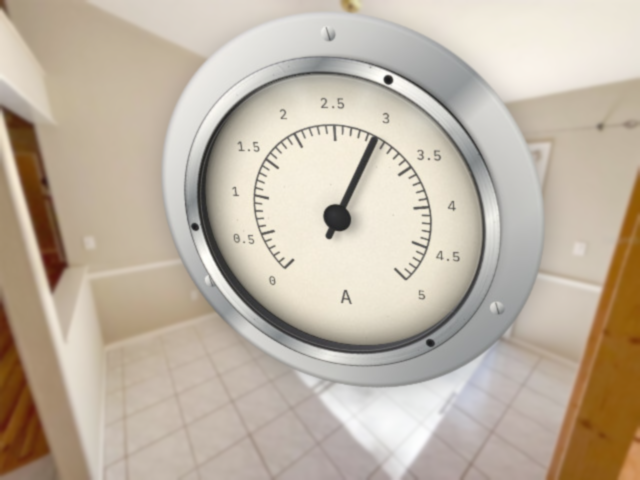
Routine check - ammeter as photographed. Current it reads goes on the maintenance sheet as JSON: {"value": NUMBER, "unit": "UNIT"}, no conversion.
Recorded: {"value": 3, "unit": "A"}
